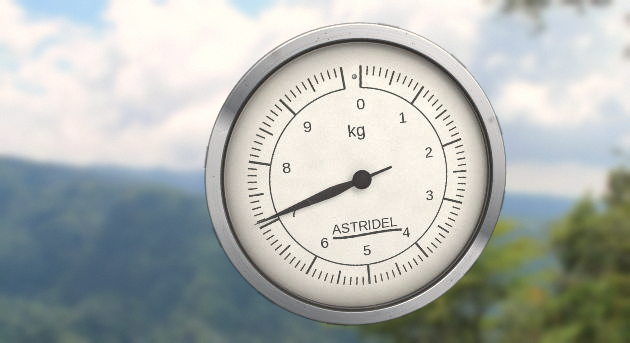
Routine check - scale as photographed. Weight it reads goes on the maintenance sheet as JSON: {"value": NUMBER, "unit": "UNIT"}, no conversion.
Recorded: {"value": 7.1, "unit": "kg"}
